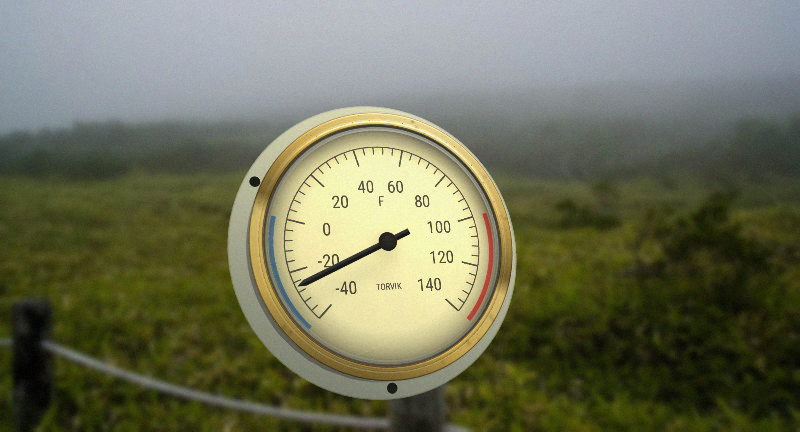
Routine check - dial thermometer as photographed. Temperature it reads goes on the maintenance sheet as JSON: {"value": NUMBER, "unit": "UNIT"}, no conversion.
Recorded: {"value": -26, "unit": "°F"}
